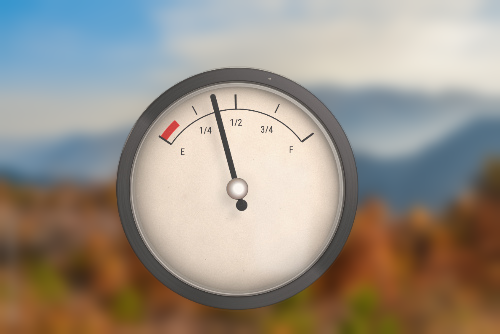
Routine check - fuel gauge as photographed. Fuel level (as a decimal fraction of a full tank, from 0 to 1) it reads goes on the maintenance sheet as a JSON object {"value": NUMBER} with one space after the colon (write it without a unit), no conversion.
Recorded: {"value": 0.375}
